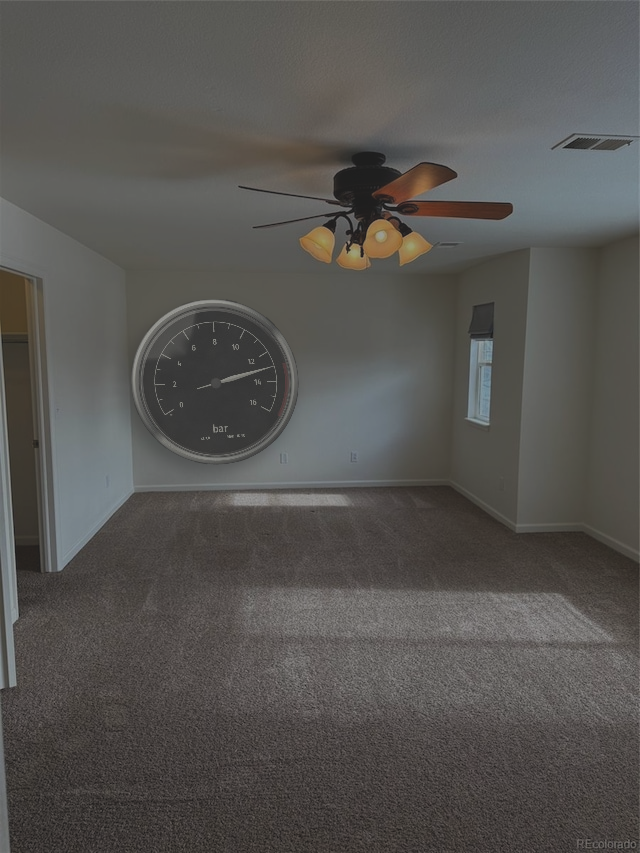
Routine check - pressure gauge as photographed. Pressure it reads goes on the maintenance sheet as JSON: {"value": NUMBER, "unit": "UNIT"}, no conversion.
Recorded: {"value": 13, "unit": "bar"}
